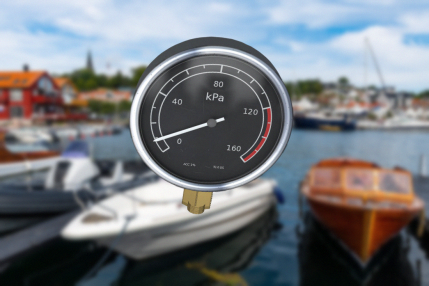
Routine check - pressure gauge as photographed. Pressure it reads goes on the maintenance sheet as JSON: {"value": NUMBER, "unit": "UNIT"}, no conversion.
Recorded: {"value": 10, "unit": "kPa"}
